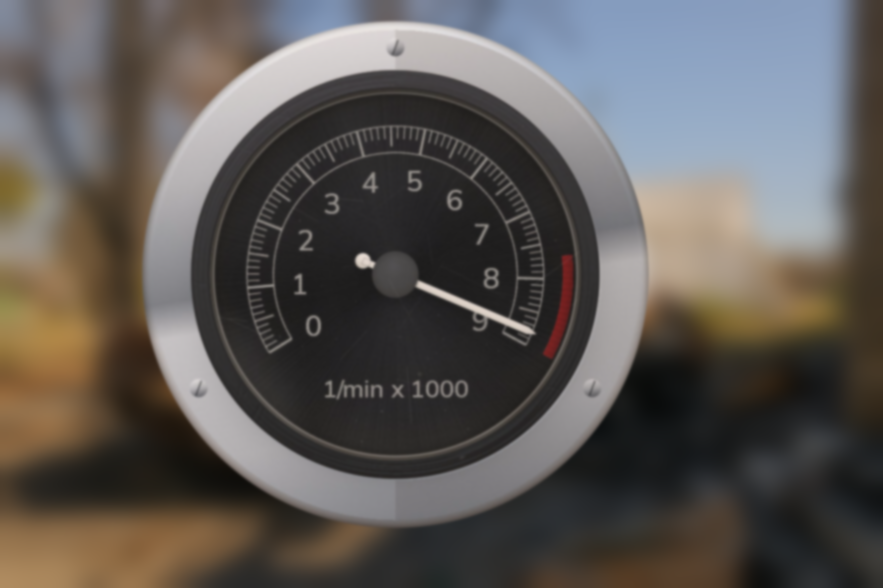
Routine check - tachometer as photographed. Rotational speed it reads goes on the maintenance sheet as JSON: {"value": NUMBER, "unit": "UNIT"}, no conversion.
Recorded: {"value": 8800, "unit": "rpm"}
